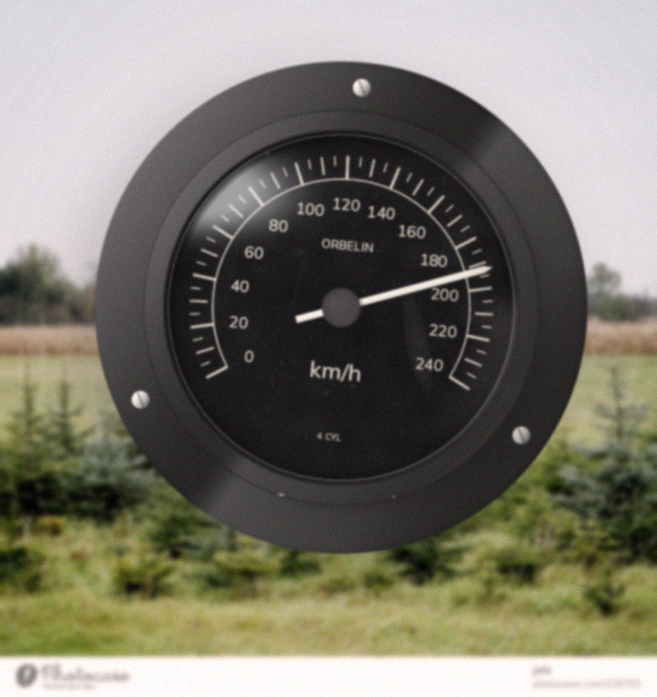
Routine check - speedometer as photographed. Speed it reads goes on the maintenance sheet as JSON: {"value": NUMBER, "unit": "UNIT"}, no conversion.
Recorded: {"value": 192.5, "unit": "km/h"}
